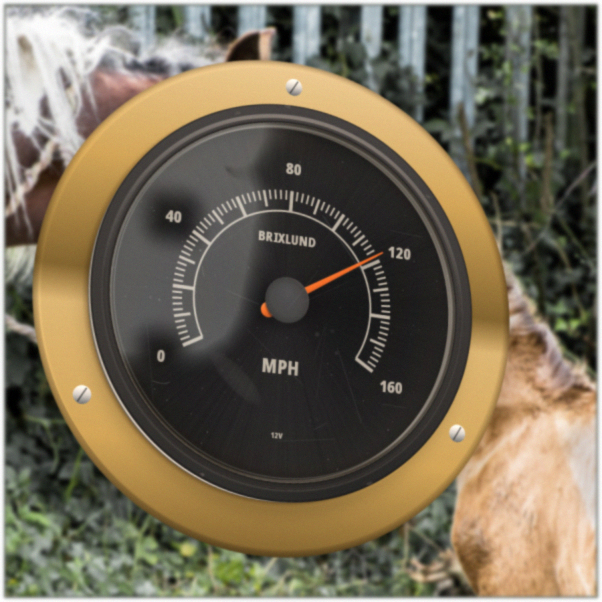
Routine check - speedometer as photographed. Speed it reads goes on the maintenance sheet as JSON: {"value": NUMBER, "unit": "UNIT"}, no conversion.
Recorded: {"value": 118, "unit": "mph"}
